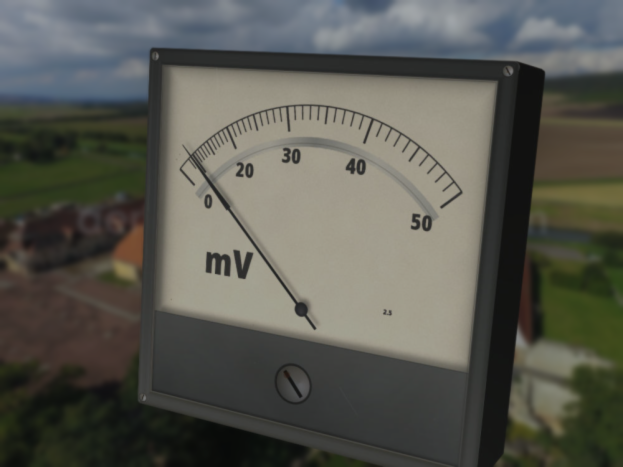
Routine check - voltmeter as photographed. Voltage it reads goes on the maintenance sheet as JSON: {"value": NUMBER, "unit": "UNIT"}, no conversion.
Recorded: {"value": 10, "unit": "mV"}
